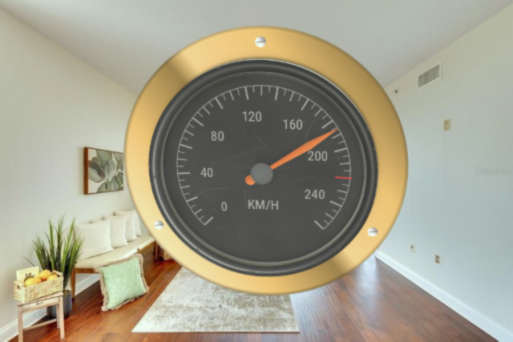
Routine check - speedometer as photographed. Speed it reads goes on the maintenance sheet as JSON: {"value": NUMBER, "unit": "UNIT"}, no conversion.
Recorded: {"value": 185, "unit": "km/h"}
